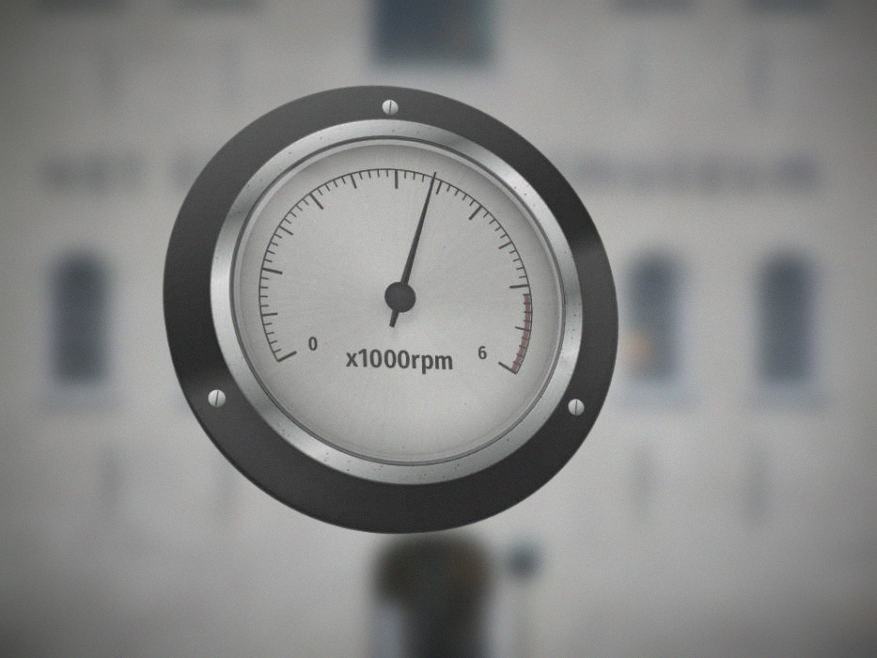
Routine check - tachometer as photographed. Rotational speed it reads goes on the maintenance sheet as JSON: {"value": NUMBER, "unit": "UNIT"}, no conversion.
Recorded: {"value": 3400, "unit": "rpm"}
